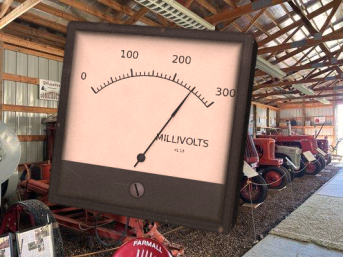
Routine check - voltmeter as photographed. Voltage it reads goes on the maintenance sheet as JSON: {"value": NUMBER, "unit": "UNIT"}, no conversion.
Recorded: {"value": 250, "unit": "mV"}
